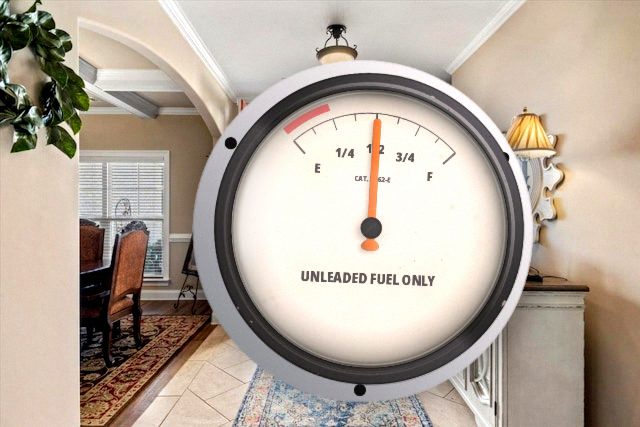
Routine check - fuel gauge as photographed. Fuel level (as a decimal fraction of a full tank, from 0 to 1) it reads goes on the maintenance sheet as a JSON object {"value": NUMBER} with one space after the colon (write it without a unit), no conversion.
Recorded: {"value": 0.5}
